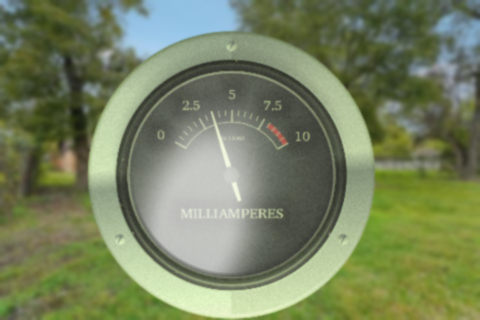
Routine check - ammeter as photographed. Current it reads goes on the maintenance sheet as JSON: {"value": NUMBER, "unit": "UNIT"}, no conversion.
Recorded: {"value": 3.5, "unit": "mA"}
